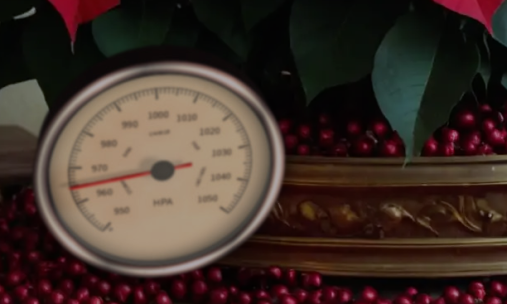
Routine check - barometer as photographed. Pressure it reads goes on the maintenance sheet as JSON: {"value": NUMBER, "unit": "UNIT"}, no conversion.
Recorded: {"value": 965, "unit": "hPa"}
